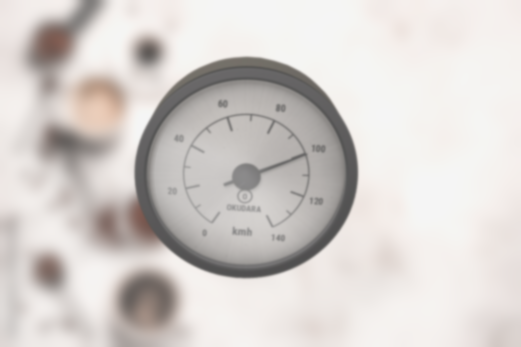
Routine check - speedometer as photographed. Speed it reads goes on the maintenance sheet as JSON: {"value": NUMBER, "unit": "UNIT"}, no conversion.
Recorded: {"value": 100, "unit": "km/h"}
